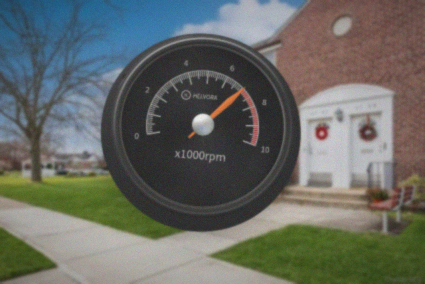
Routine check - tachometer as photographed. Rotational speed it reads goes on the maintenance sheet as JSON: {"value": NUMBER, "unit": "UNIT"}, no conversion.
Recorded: {"value": 7000, "unit": "rpm"}
